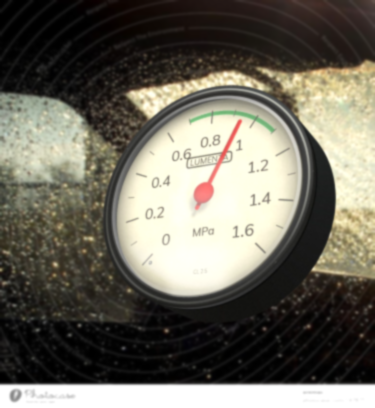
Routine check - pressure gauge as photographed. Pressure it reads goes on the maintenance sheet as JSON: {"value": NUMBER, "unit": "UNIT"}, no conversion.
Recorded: {"value": 0.95, "unit": "MPa"}
